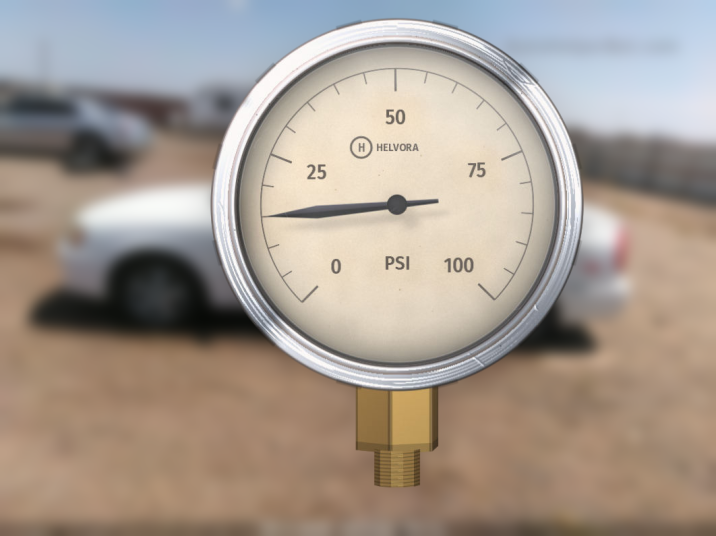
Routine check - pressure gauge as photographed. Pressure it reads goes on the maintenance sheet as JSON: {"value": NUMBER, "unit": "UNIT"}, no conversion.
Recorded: {"value": 15, "unit": "psi"}
